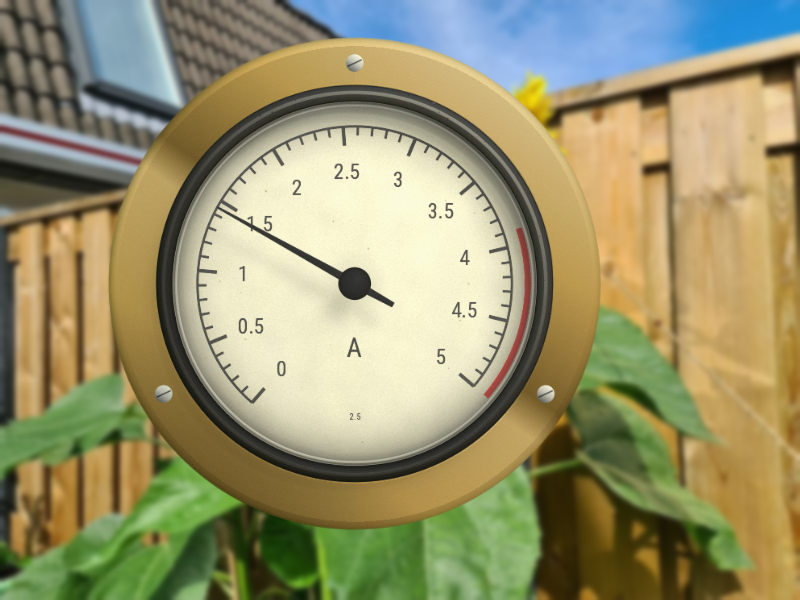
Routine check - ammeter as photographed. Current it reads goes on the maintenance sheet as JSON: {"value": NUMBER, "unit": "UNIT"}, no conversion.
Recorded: {"value": 1.45, "unit": "A"}
